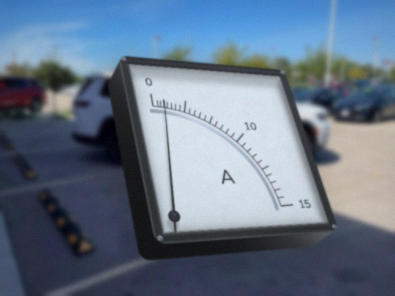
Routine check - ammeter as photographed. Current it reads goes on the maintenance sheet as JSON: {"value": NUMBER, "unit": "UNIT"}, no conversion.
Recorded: {"value": 2.5, "unit": "A"}
